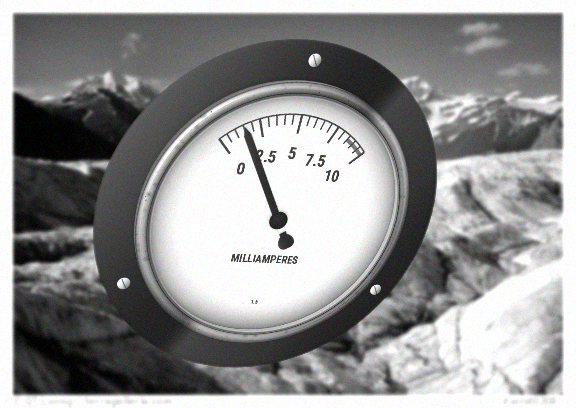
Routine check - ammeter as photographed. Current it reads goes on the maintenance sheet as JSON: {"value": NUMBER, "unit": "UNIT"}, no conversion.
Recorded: {"value": 1.5, "unit": "mA"}
